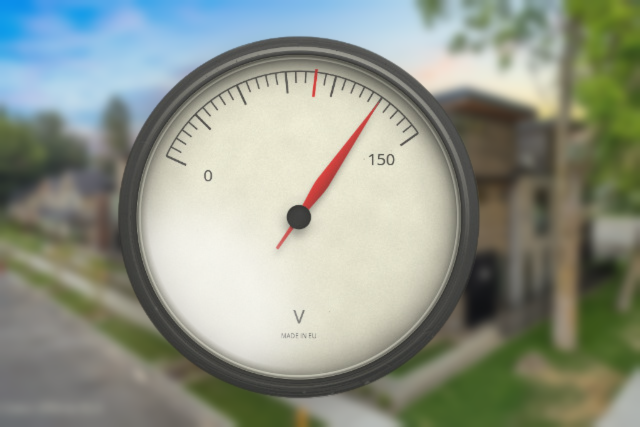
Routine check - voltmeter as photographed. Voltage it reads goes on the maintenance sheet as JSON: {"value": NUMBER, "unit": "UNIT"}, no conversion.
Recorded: {"value": 125, "unit": "V"}
